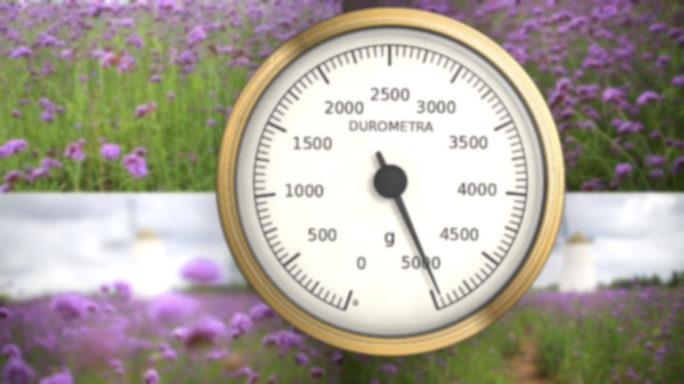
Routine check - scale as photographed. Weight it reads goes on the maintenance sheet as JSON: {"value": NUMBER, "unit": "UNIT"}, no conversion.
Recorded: {"value": 4950, "unit": "g"}
